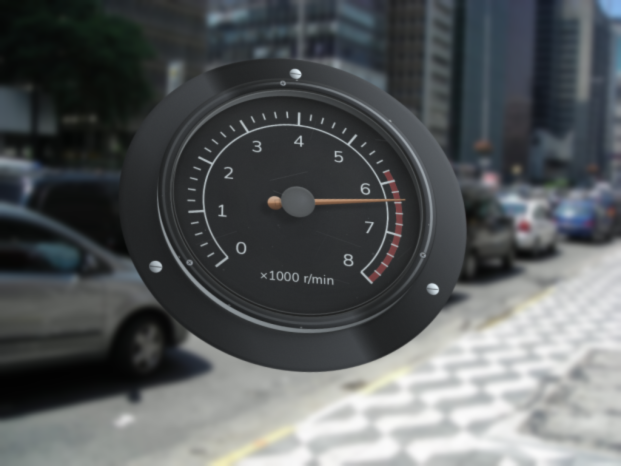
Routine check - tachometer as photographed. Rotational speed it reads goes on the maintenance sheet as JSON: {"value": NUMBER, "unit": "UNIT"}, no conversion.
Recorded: {"value": 6400, "unit": "rpm"}
